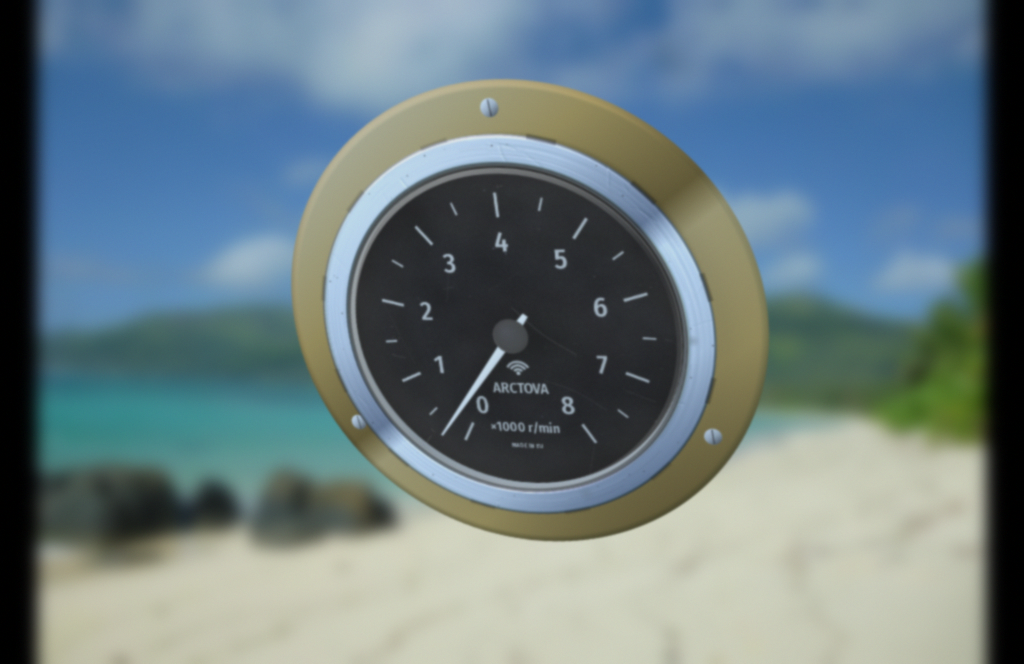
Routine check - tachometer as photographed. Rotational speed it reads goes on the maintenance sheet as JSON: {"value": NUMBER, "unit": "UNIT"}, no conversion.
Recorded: {"value": 250, "unit": "rpm"}
